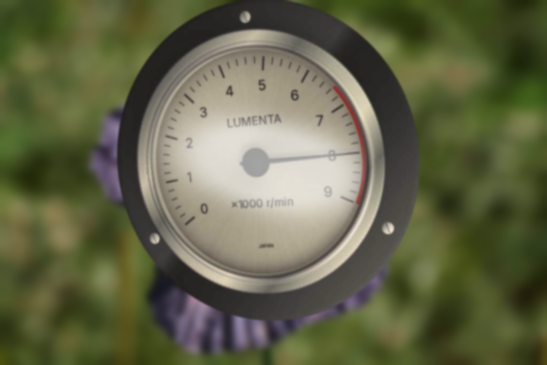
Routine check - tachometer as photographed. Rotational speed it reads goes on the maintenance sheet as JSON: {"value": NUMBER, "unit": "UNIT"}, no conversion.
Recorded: {"value": 8000, "unit": "rpm"}
